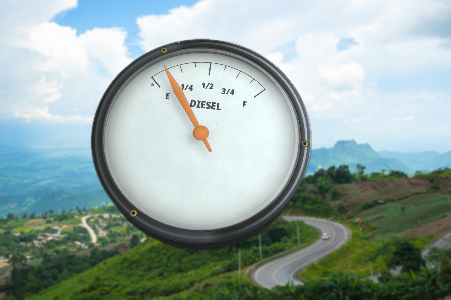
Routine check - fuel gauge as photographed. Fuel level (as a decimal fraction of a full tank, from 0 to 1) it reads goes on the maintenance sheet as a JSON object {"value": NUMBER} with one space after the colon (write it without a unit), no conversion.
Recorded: {"value": 0.125}
